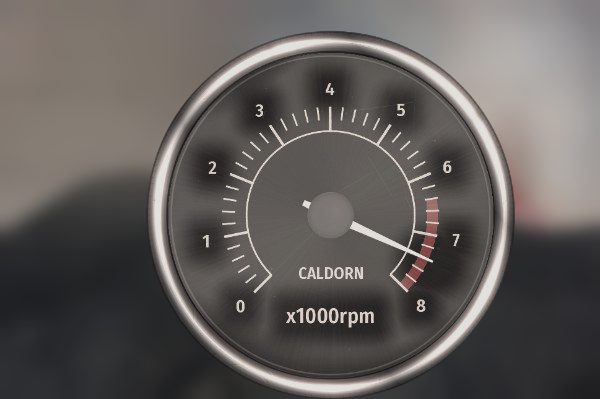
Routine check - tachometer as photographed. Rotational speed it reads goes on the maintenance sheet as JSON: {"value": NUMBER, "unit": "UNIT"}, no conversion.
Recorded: {"value": 7400, "unit": "rpm"}
